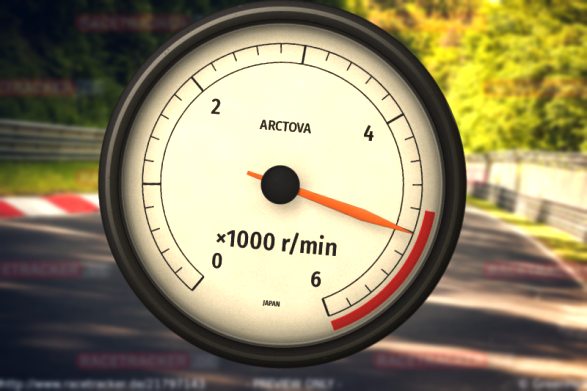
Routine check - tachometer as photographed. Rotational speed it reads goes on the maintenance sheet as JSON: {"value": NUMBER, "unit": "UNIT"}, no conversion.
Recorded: {"value": 5000, "unit": "rpm"}
